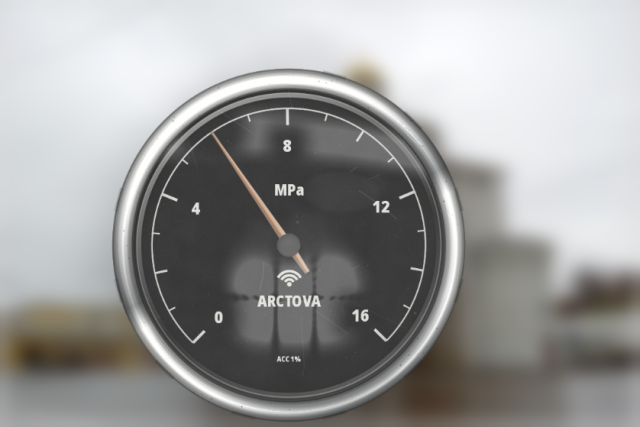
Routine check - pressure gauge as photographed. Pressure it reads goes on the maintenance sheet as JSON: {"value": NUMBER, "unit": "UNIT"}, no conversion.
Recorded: {"value": 6, "unit": "MPa"}
